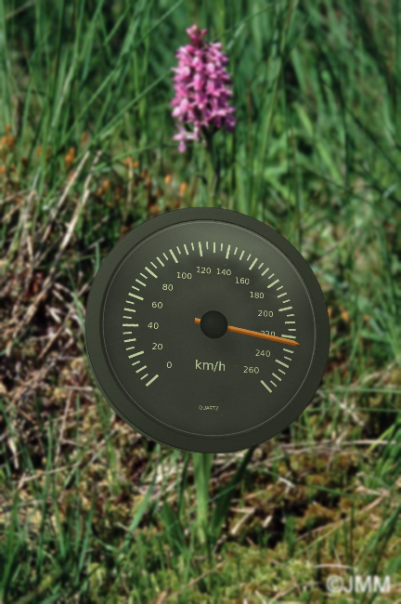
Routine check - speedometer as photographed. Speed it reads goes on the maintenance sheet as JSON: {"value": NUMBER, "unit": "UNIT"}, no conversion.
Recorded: {"value": 225, "unit": "km/h"}
